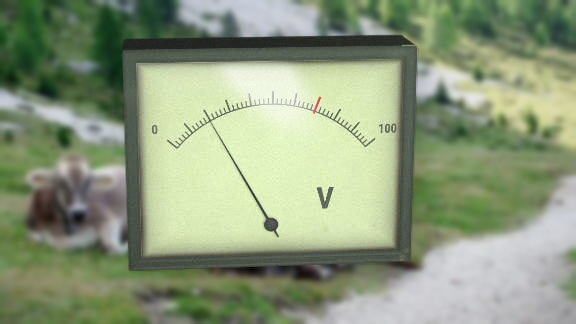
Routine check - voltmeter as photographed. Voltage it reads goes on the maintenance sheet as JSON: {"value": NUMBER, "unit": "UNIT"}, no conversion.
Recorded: {"value": 20, "unit": "V"}
